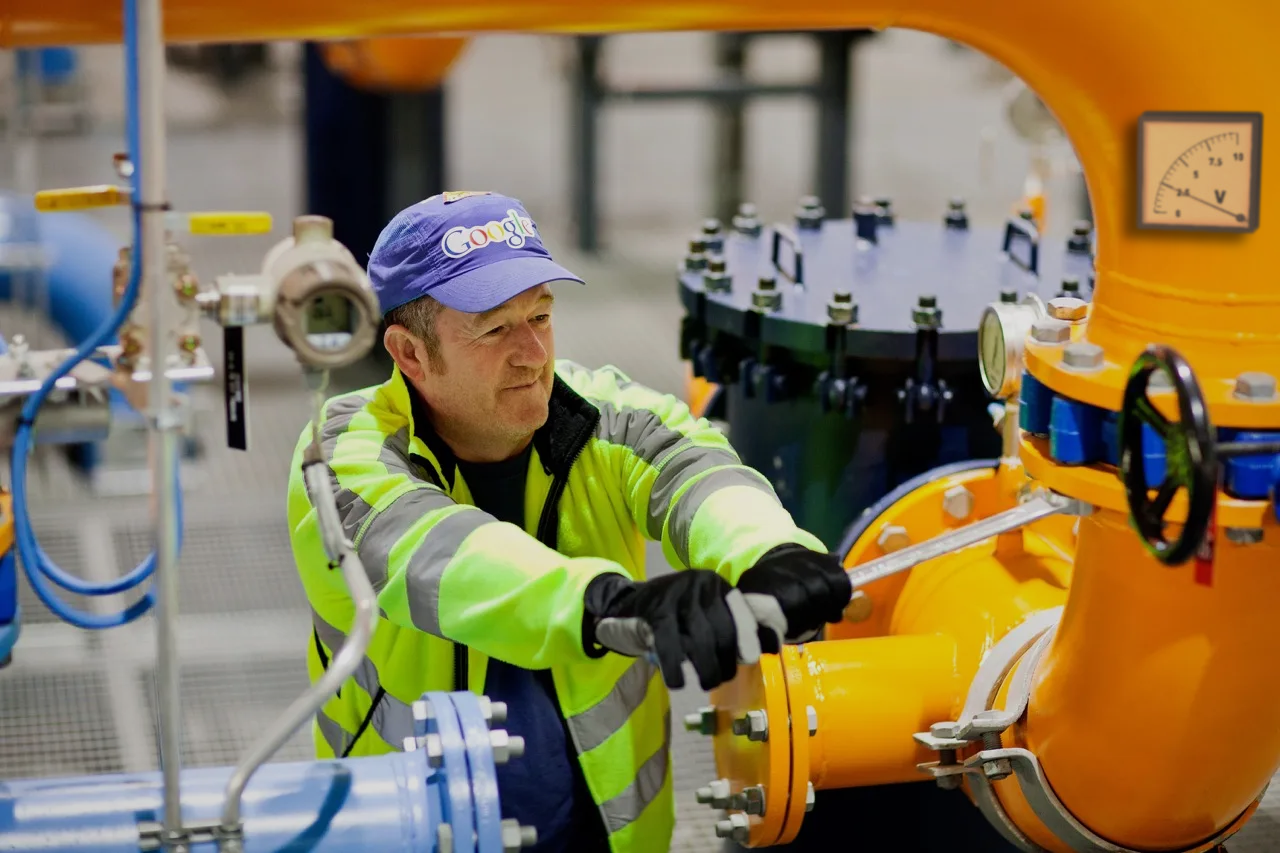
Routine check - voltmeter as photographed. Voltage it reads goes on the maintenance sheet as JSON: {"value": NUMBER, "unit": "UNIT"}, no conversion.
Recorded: {"value": 2.5, "unit": "V"}
